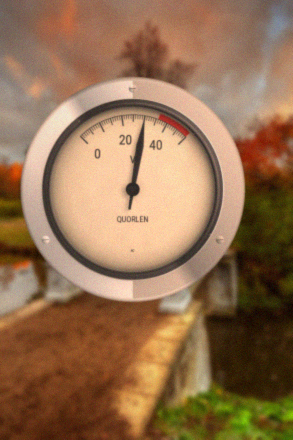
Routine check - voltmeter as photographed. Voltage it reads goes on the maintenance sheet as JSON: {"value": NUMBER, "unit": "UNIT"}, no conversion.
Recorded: {"value": 30, "unit": "V"}
